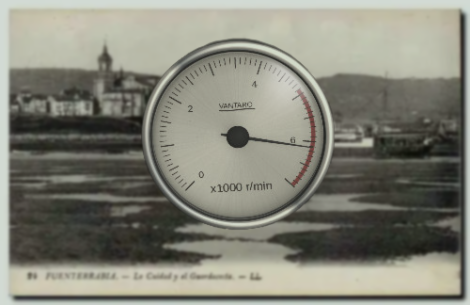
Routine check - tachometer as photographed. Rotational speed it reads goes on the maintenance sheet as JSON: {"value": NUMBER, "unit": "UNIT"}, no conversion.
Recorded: {"value": 6100, "unit": "rpm"}
